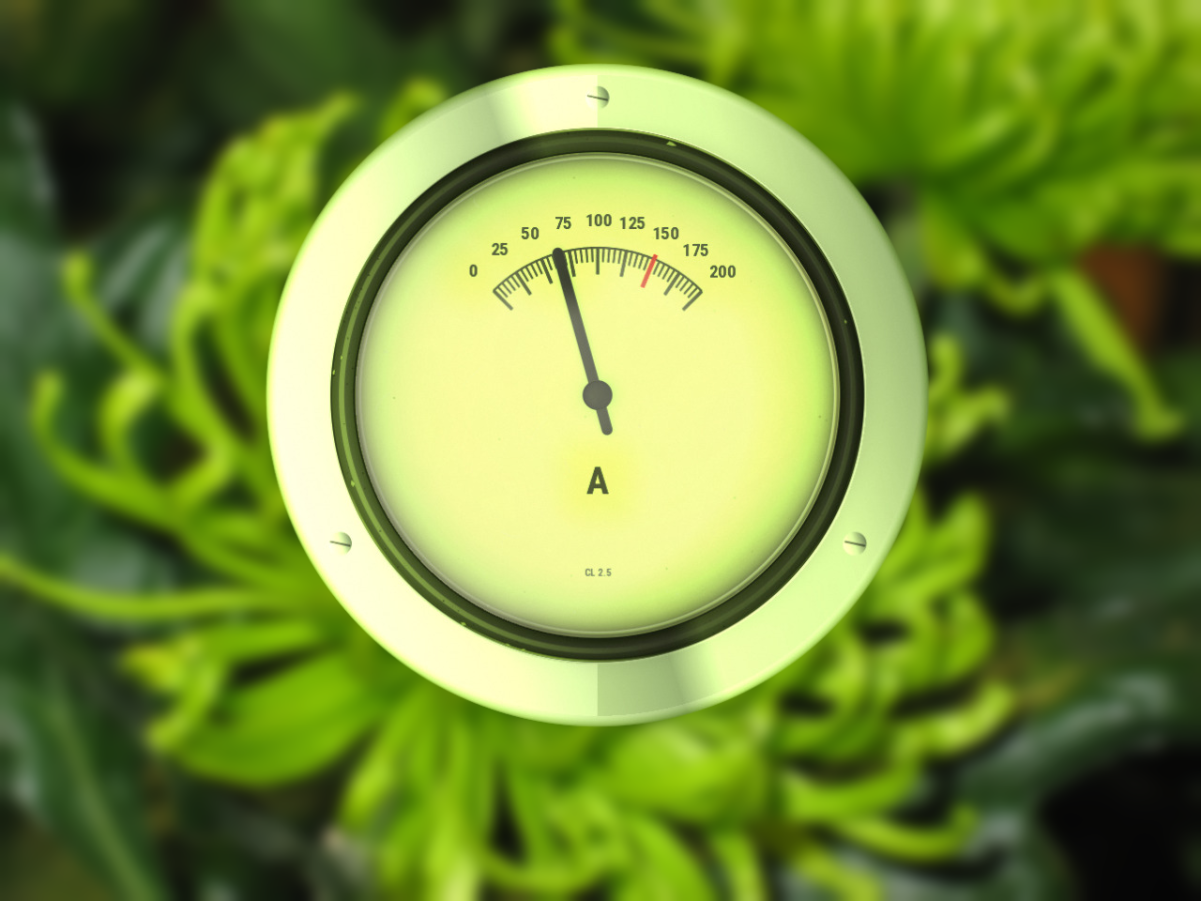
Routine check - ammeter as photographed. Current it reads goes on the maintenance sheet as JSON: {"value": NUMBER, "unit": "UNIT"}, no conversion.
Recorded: {"value": 65, "unit": "A"}
